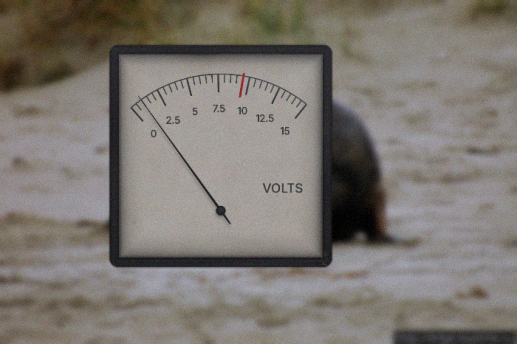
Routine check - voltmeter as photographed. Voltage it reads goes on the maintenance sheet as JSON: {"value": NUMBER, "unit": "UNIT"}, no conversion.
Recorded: {"value": 1, "unit": "V"}
